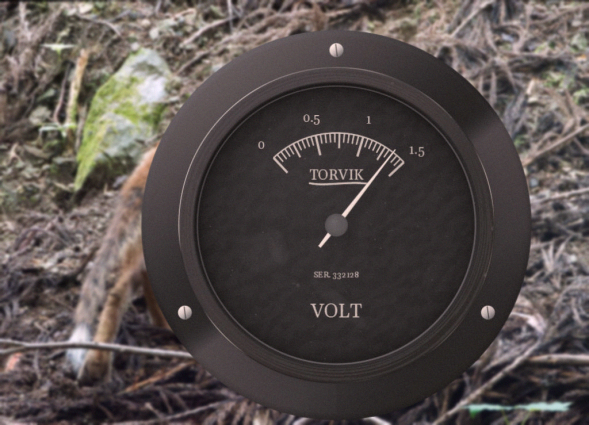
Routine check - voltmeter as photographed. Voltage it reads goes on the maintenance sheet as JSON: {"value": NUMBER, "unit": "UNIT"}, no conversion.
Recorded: {"value": 1.35, "unit": "V"}
